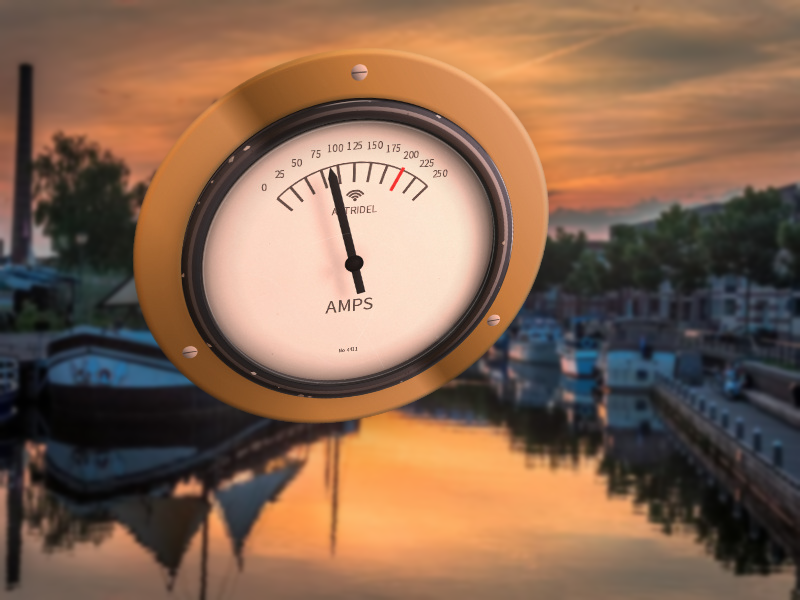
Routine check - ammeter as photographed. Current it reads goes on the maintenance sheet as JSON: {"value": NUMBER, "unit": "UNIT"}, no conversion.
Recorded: {"value": 87.5, "unit": "A"}
